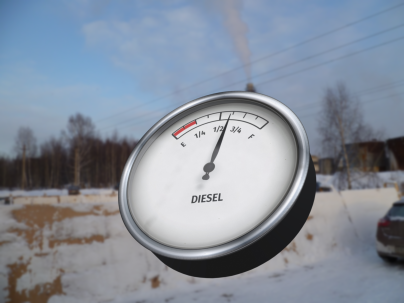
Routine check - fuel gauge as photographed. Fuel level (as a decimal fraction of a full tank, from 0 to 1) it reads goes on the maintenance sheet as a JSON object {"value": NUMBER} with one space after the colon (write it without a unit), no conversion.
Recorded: {"value": 0.625}
